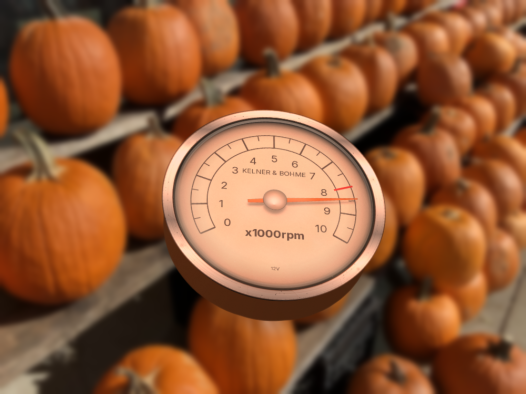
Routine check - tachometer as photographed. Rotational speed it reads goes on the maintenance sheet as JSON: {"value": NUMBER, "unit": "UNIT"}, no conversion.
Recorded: {"value": 8500, "unit": "rpm"}
